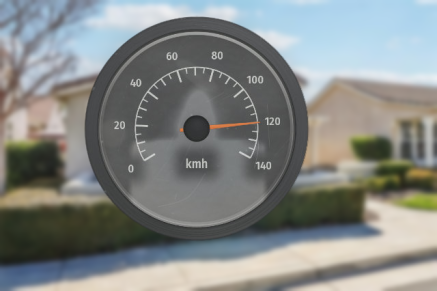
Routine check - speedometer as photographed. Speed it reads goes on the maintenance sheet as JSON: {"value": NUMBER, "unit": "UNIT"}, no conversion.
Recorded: {"value": 120, "unit": "km/h"}
